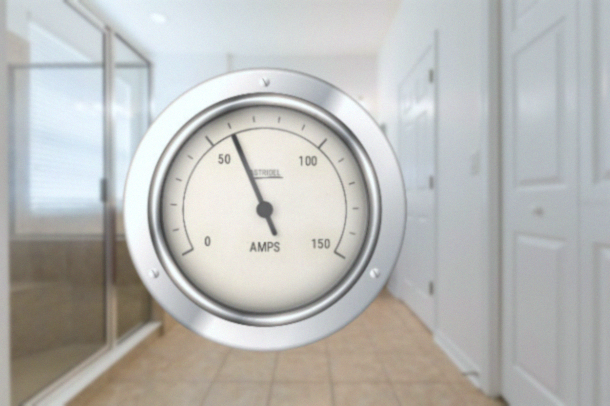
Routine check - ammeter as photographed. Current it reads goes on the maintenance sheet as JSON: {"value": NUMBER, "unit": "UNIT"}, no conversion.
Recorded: {"value": 60, "unit": "A"}
